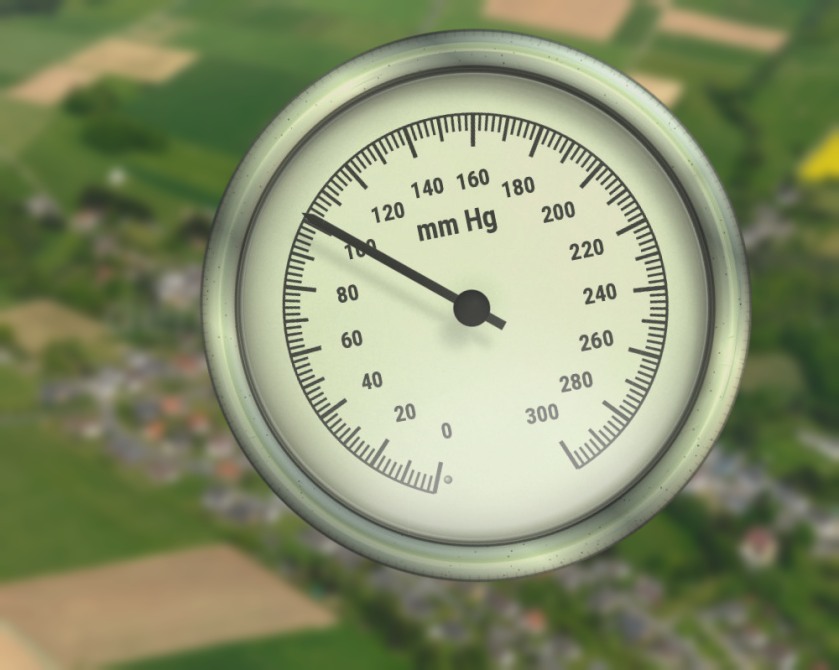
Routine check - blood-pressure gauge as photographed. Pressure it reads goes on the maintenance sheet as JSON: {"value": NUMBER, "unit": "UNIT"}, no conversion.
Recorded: {"value": 102, "unit": "mmHg"}
